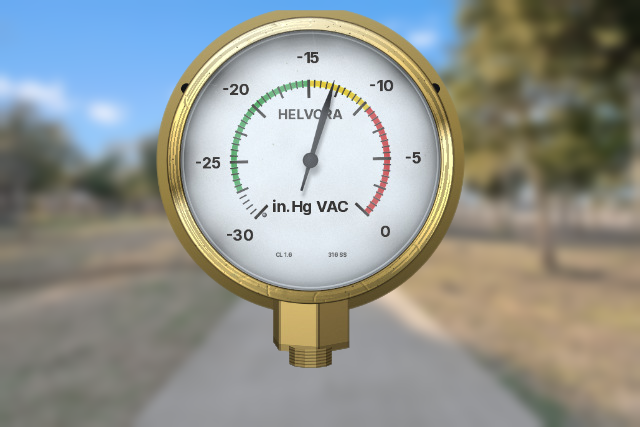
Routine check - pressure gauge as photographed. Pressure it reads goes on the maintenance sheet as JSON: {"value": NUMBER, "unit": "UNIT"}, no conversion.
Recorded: {"value": -13, "unit": "inHg"}
